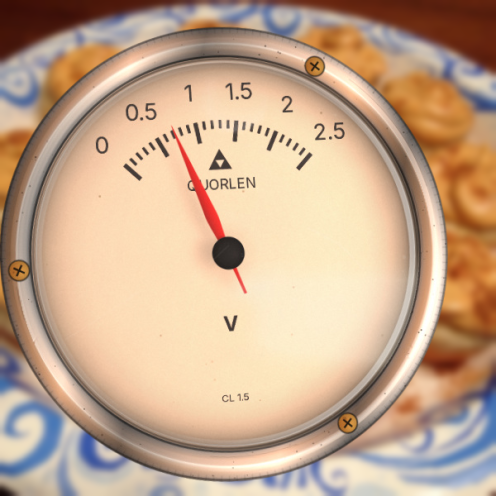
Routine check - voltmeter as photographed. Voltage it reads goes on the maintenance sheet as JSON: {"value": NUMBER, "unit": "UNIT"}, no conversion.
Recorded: {"value": 0.7, "unit": "V"}
